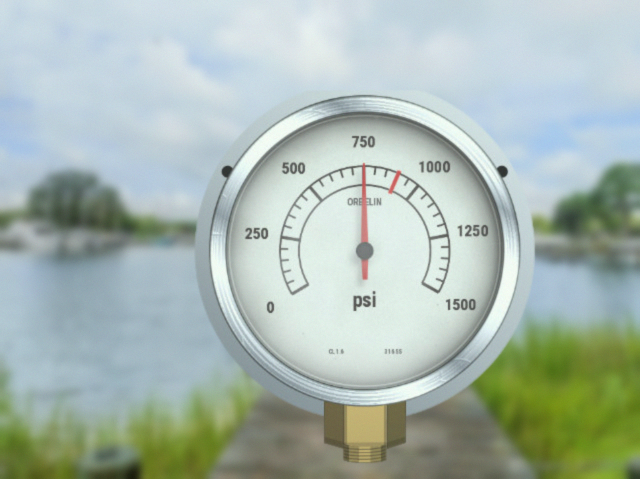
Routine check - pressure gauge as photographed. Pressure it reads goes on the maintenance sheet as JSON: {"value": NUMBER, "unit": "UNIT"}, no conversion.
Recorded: {"value": 750, "unit": "psi"}
